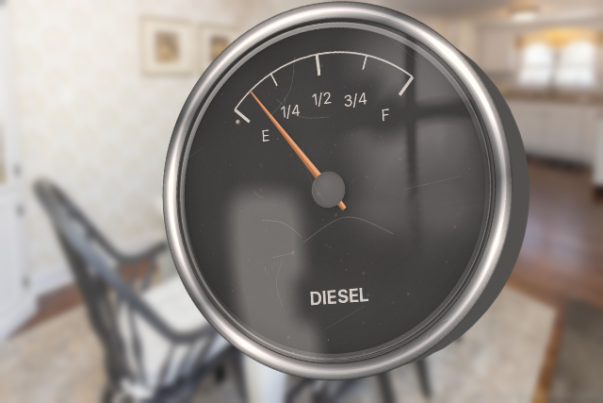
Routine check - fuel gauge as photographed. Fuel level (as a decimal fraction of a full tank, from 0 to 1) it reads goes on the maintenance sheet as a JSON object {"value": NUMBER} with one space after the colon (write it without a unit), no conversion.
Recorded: {"value": 0.125}
